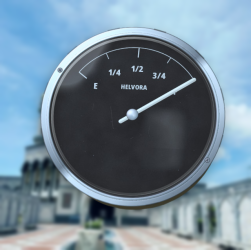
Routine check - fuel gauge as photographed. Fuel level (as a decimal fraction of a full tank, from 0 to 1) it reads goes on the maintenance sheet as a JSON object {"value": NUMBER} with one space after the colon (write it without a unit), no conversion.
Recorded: {"value": 1}
